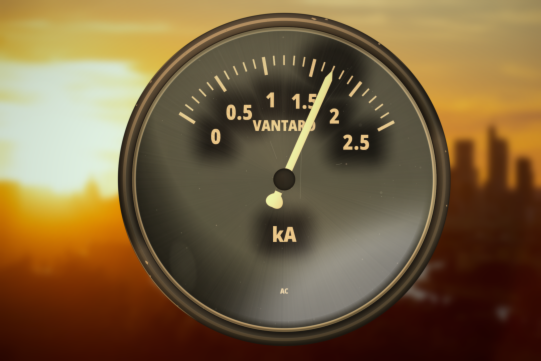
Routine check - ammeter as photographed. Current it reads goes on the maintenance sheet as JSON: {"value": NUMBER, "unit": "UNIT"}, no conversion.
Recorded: {"value": 1.7, "unit": "kA"}
